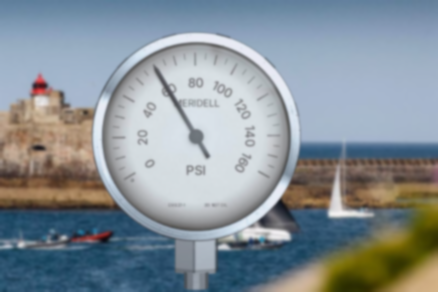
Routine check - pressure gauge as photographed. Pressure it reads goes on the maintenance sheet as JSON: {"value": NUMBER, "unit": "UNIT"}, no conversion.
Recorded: {"value": 60, "unit": "psi"}
